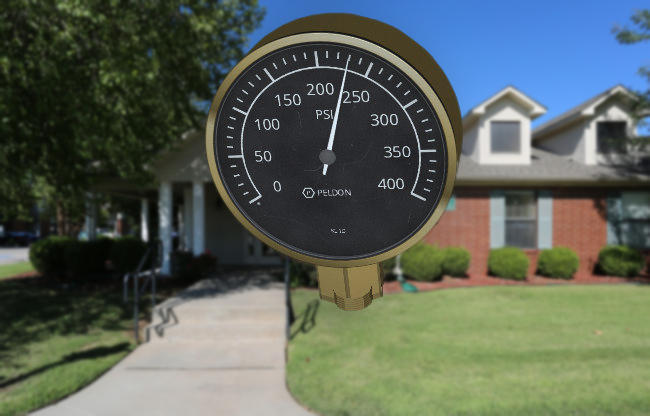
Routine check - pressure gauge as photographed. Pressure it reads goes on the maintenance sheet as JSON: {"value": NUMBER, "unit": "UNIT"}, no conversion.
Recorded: {"value": 230, "unit": "psi"}
